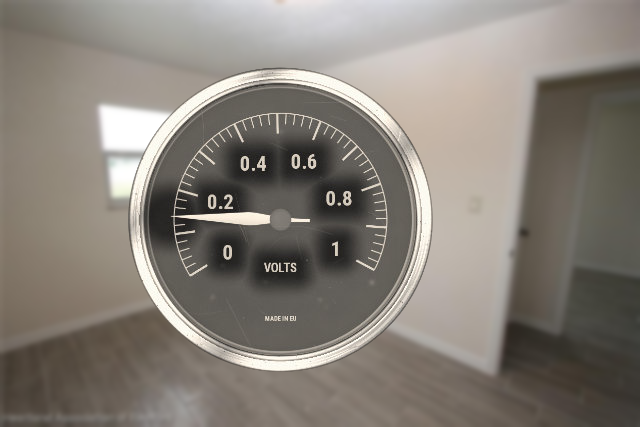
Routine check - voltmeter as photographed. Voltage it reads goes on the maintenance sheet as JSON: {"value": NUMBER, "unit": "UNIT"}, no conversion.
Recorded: {"value": 0.14, "unit": "V"}
